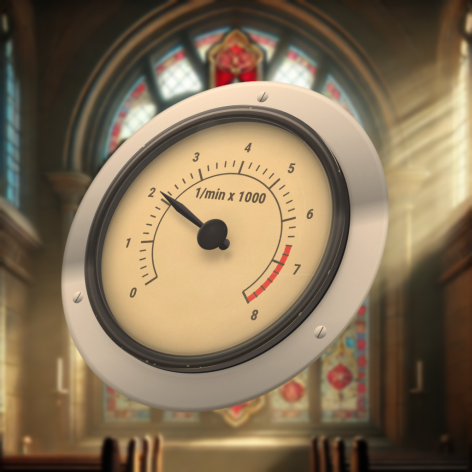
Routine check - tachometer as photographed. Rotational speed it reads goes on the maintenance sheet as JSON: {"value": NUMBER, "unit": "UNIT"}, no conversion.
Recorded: {"value": 2100, "unit": "rpm"}
